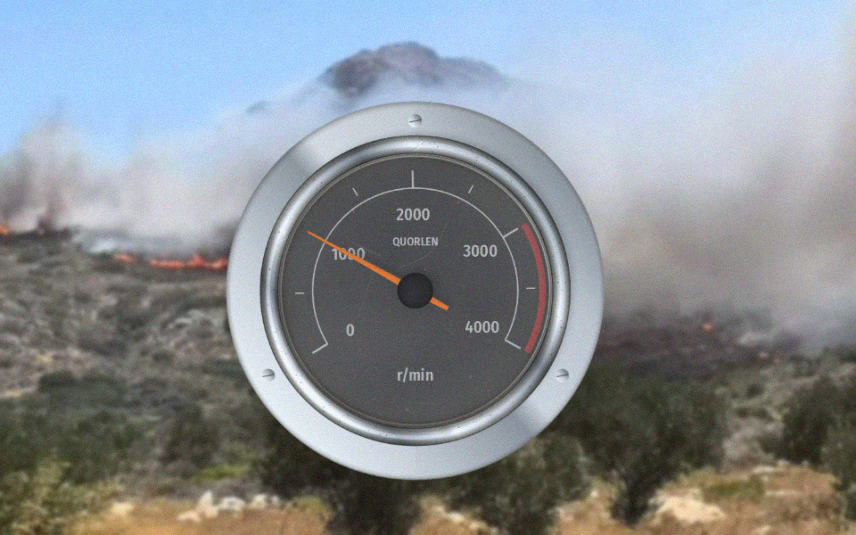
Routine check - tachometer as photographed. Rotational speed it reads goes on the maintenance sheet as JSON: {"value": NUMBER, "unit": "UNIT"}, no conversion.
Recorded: {"value": 1000, "unit": "rpm"}
